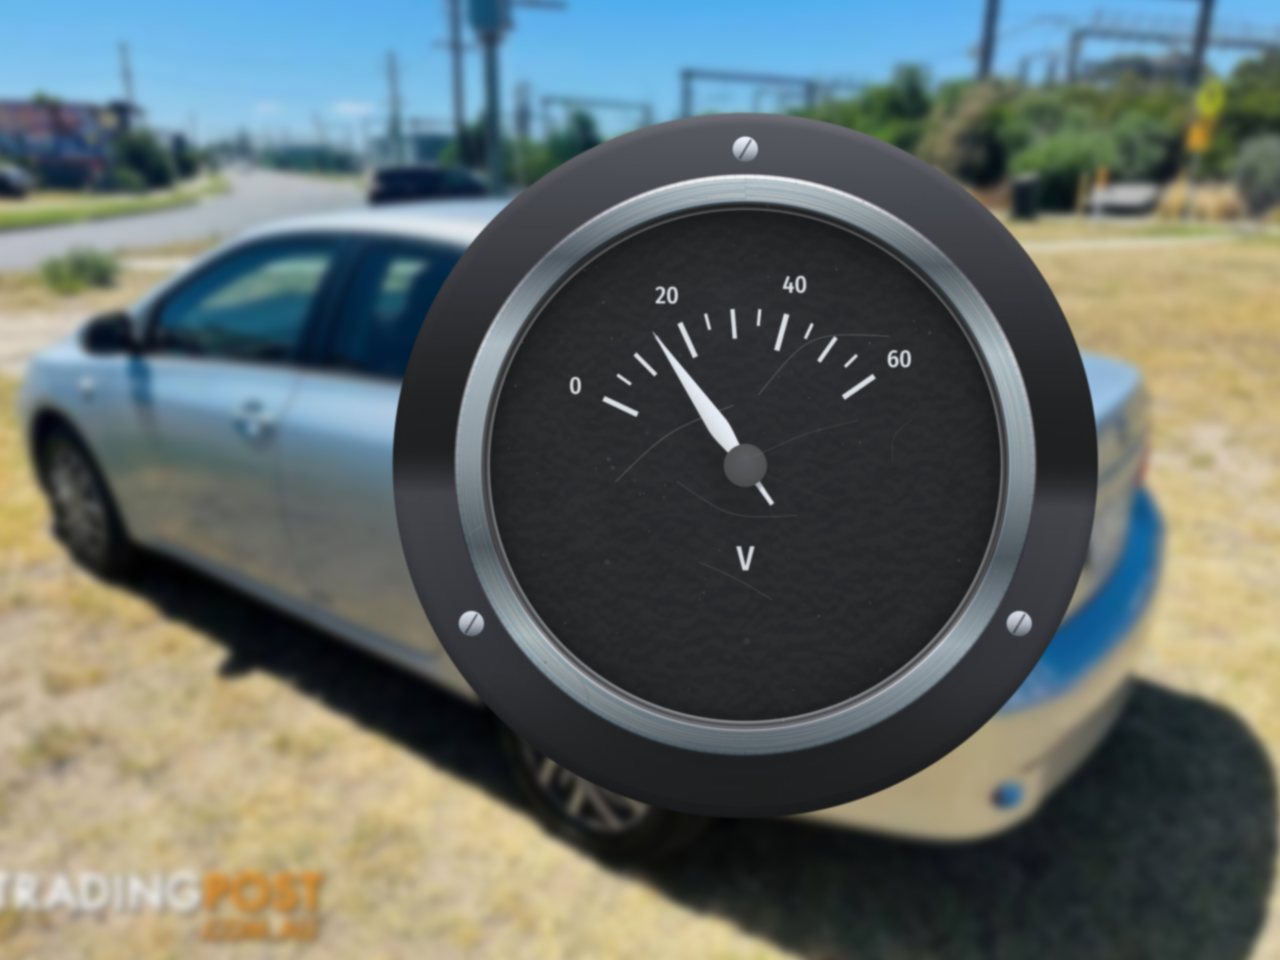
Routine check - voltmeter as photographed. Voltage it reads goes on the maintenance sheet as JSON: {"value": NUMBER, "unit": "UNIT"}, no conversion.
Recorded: {"value": 15, "unit": "V"}
